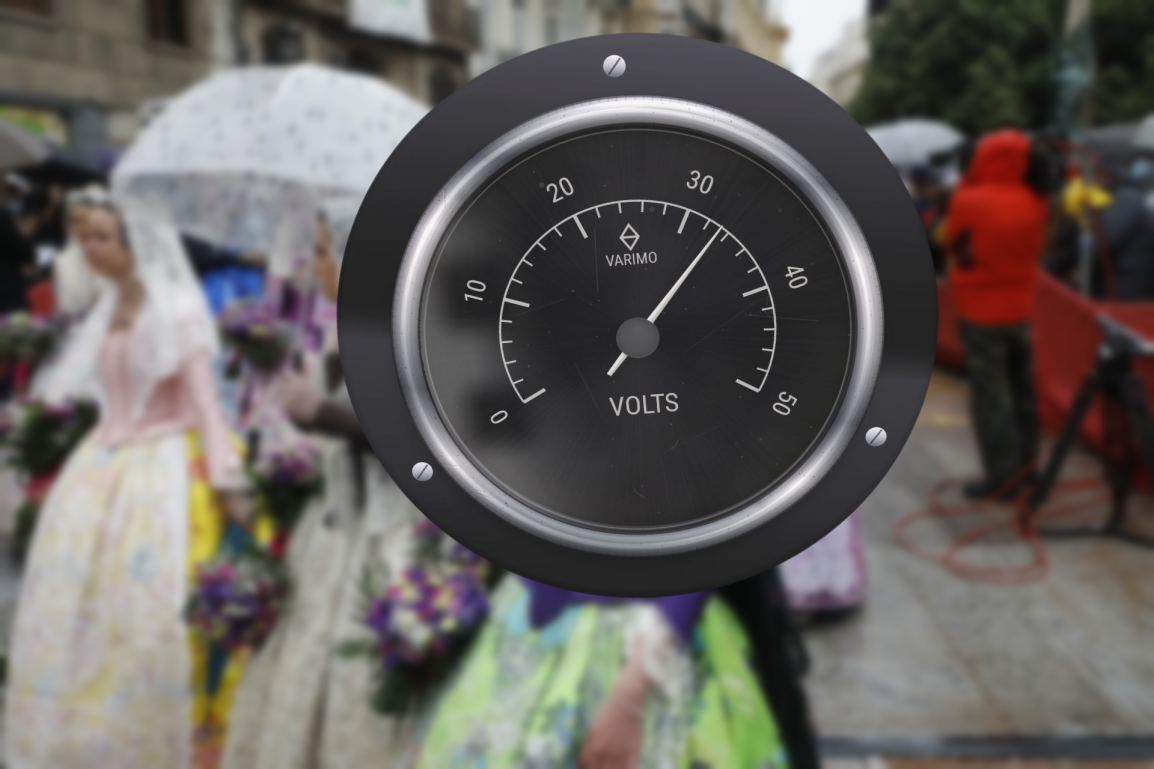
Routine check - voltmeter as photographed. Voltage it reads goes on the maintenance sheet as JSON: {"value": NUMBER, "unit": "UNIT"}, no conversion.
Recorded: {"value": 33, "unit": "V"}
